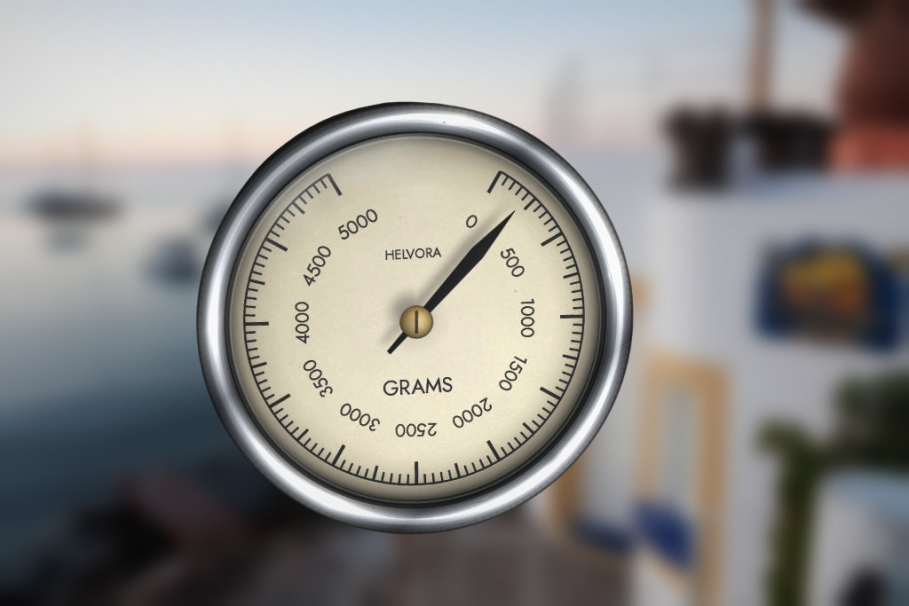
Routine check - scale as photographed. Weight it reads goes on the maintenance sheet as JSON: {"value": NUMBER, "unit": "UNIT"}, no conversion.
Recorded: {"value": 200, "unit": "g"}
